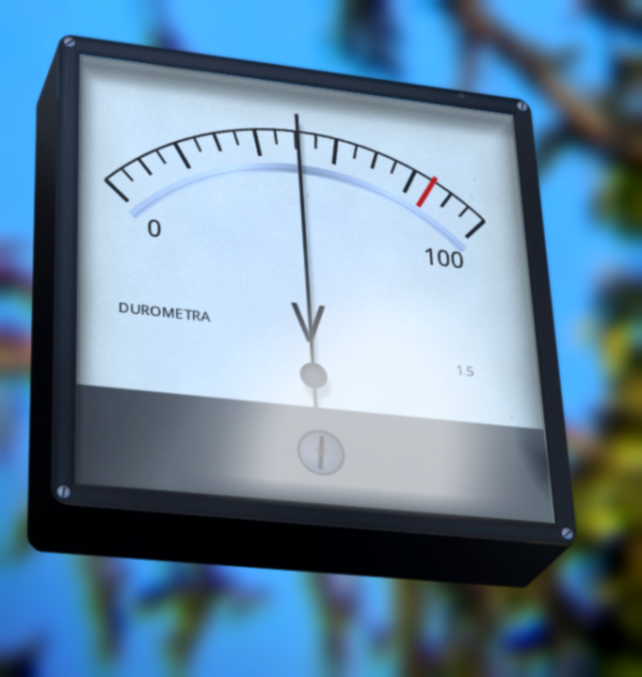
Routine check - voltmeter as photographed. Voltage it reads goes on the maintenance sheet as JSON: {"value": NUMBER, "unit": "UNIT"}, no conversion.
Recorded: {"value": 50, "unit": "V"}
